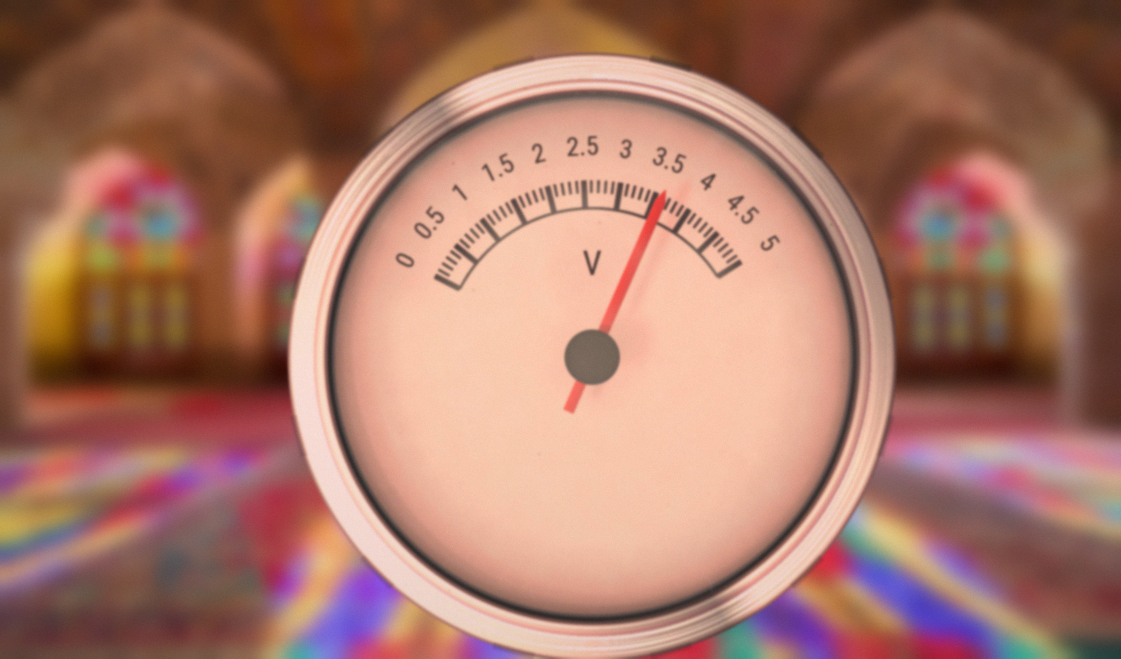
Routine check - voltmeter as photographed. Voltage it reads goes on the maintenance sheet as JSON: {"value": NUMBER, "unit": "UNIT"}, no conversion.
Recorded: {"value": 3.6, "unit": "V"}
